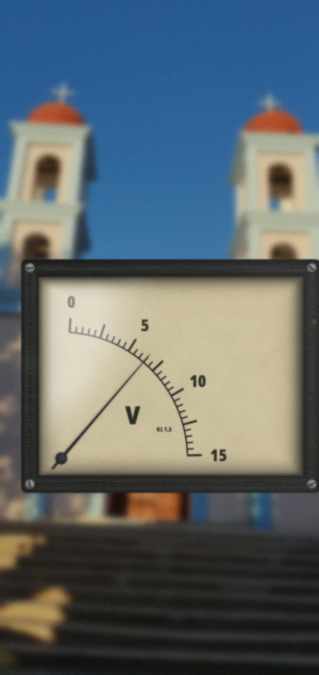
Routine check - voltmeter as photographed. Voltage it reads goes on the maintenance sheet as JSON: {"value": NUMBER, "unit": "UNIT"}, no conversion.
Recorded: {"value": 6.5, "unit": "V"}
